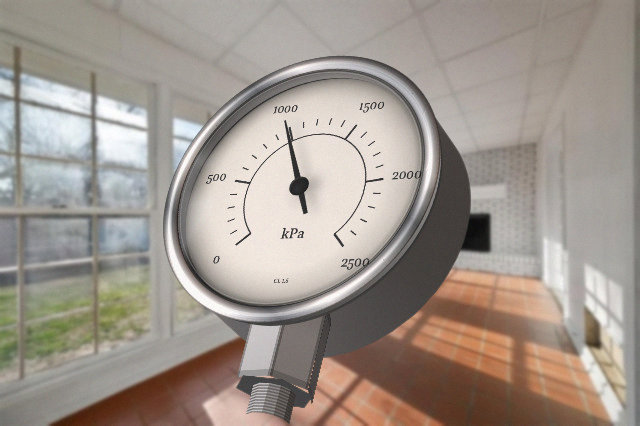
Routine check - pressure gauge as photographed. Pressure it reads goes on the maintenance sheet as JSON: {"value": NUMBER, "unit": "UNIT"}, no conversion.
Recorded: {"value": 1000, "unit": "kPa"}
